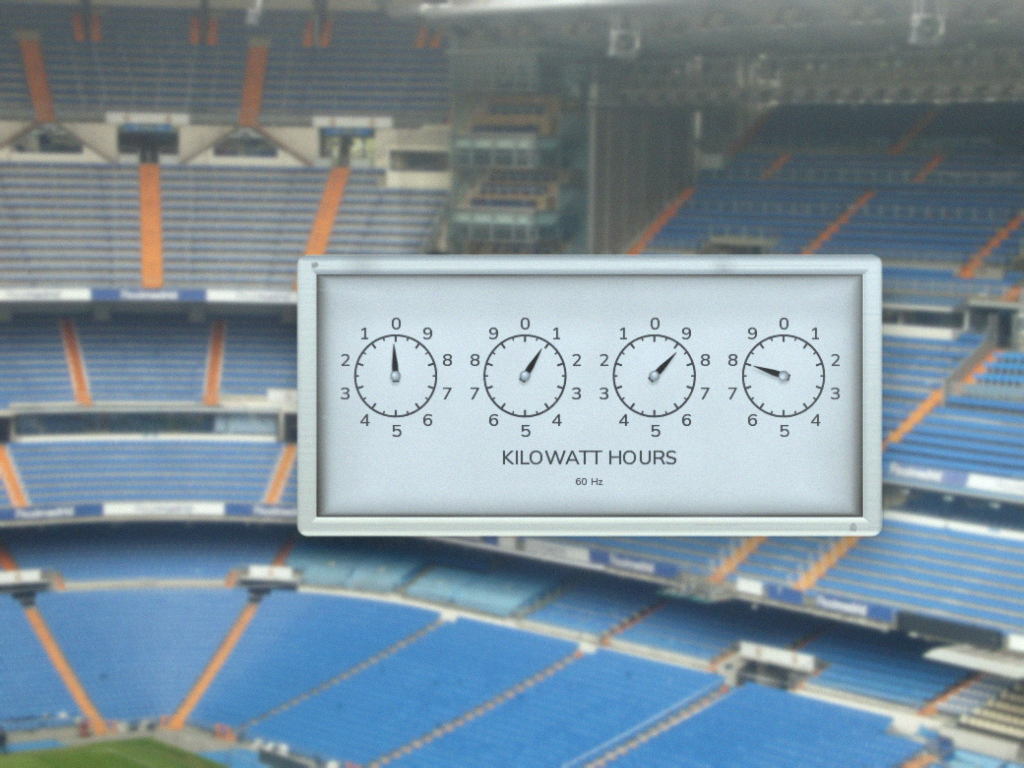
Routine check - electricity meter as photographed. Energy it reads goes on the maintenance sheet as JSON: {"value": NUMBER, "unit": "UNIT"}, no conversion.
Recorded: {"value": 88, "unit": "kWh"}
